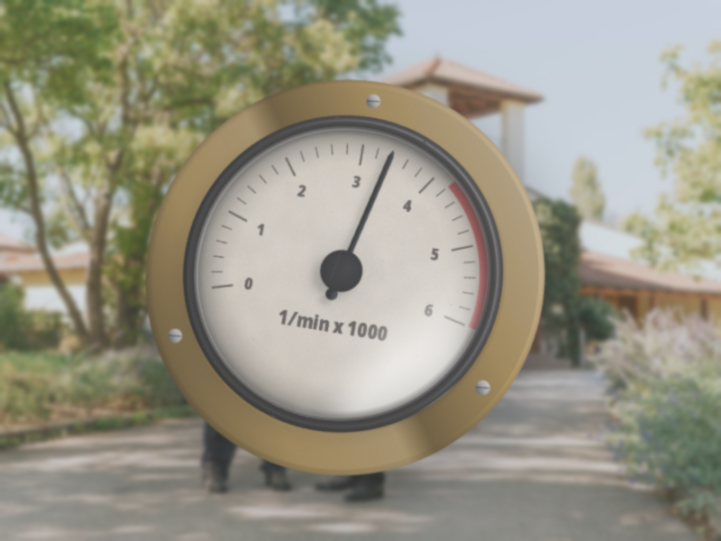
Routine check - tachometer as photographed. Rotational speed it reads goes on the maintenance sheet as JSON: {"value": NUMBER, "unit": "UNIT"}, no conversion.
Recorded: {"value": 3400, "unit": "rpm"}
